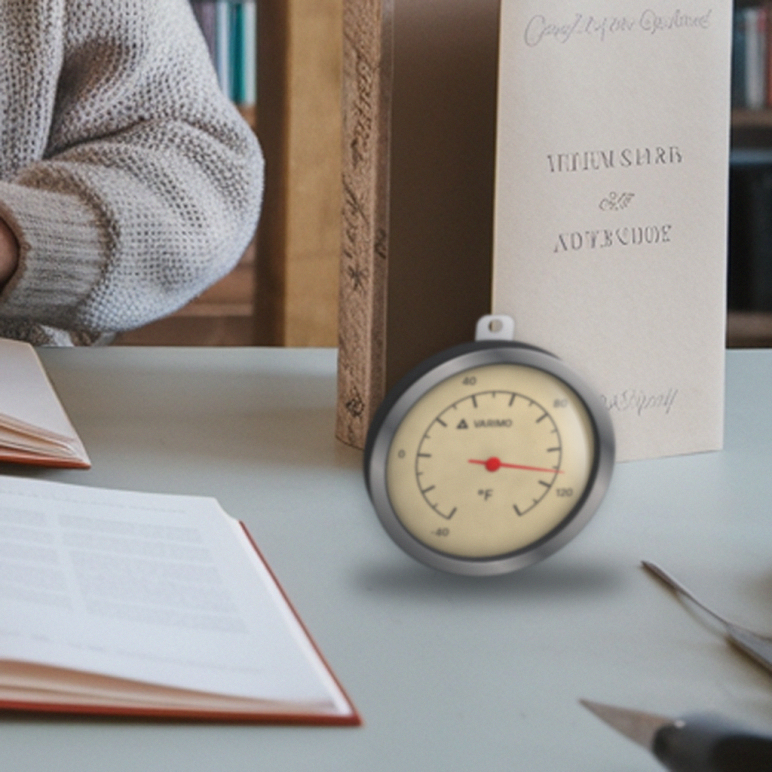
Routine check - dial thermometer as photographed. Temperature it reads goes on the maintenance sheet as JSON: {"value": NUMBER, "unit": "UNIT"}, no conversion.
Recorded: {"value": 110, "unit": "°F"}
